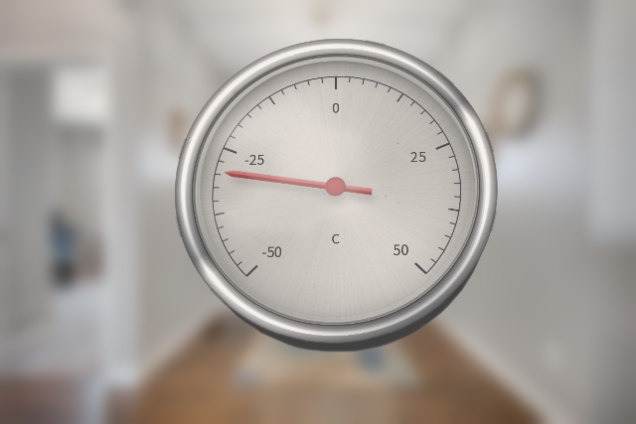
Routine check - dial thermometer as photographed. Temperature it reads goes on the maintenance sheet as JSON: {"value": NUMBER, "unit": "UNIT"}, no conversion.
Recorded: {"value": -30, "unit": "°C"}
